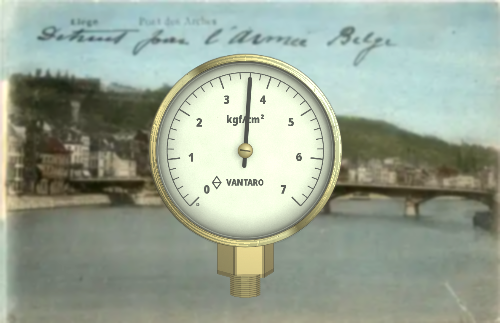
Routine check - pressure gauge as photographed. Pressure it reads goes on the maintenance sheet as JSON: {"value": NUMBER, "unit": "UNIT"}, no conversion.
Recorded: {"value": 3.6, "unit": "kg/cm²"}
